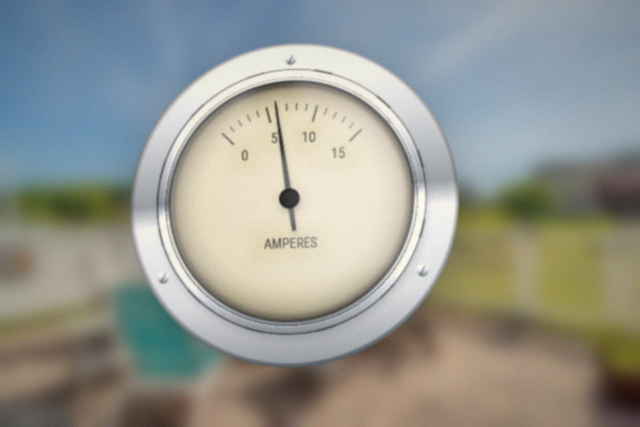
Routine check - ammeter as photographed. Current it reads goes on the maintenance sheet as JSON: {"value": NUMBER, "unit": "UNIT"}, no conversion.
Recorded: {"value": 6, "unit": "A"}
